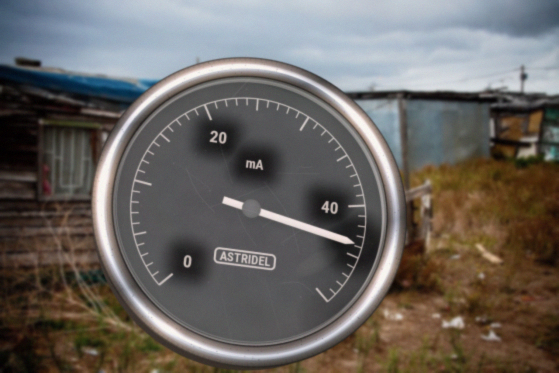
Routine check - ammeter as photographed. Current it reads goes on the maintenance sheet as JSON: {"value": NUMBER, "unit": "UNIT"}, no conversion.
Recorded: {"value": 44, "unit": "mA"}
